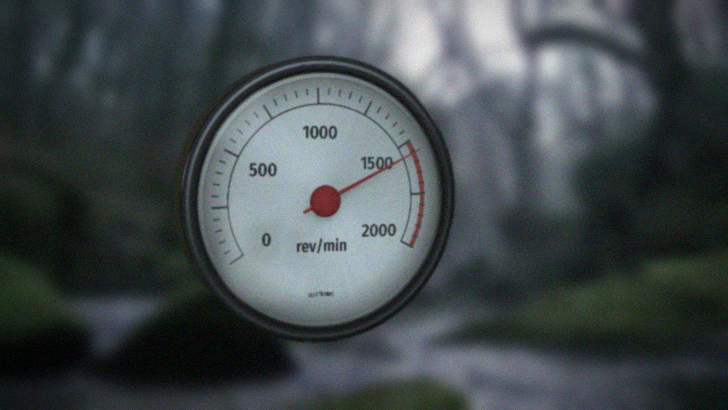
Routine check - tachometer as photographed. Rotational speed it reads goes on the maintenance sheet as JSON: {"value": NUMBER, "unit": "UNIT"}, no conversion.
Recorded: {"value": 1550, "unit": "rpm"}
